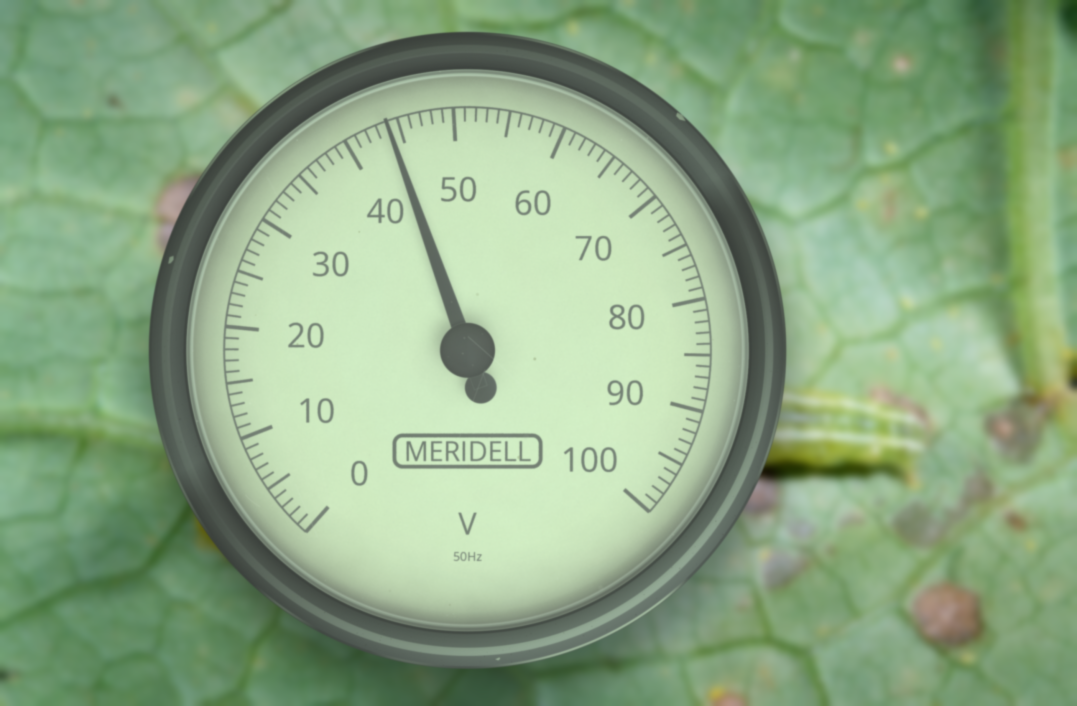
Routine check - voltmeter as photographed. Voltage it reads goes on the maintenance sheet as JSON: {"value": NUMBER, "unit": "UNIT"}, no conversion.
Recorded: {"value": 44, "unit": "V"}
